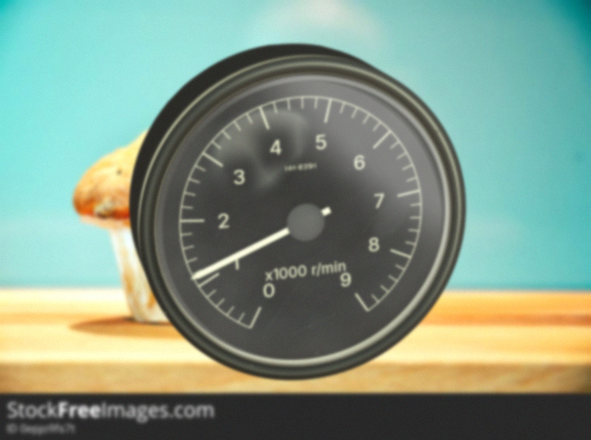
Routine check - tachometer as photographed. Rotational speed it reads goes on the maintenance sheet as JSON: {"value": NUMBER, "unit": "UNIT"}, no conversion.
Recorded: {"value": 1200, "unit": "rpm"}
